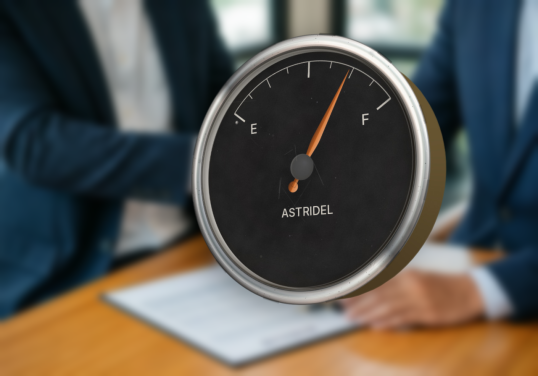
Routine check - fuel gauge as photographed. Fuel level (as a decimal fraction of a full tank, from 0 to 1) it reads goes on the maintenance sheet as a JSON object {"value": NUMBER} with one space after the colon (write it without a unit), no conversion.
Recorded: {"value": 0.75}
